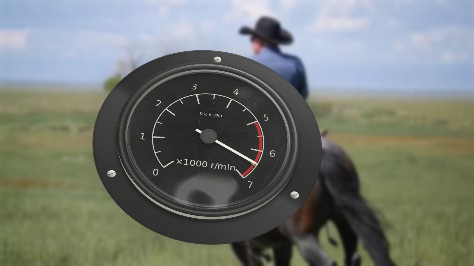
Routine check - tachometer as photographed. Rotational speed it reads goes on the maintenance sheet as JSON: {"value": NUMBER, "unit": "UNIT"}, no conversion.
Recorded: {"value": 6500, "unit": "rpm"}
